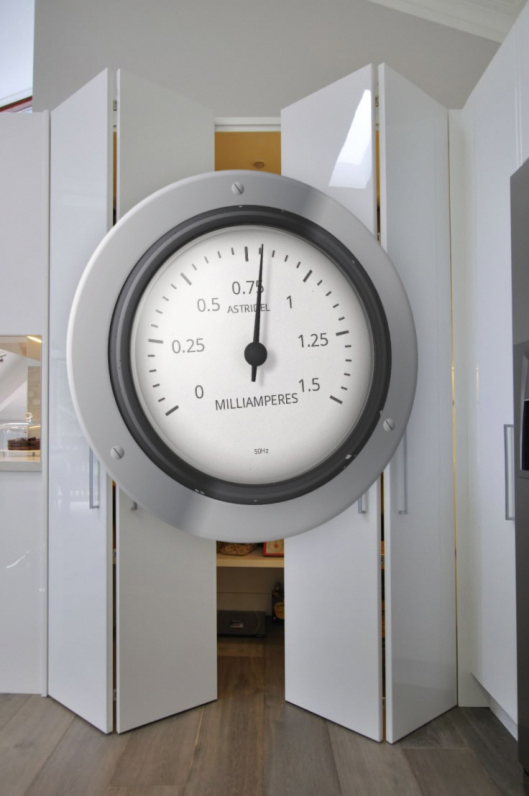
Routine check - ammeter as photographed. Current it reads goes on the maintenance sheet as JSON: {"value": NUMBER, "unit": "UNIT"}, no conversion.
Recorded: {"value": 0.8, "unit": "mA"}
